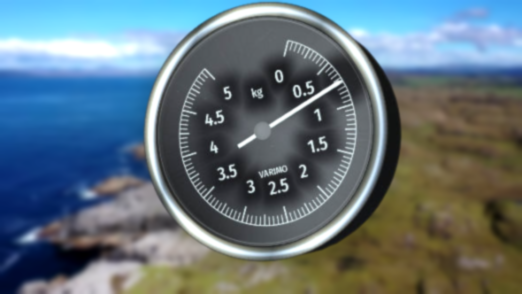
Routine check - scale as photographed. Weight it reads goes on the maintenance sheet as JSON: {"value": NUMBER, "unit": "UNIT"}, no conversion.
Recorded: {"value": 0.75, "unit": "kg"}
